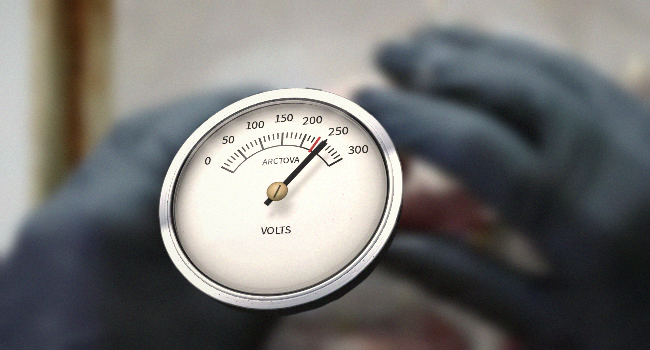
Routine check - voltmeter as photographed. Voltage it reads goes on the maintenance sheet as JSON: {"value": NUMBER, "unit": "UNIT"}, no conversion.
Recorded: {"value": 250, "unit": "V"}
